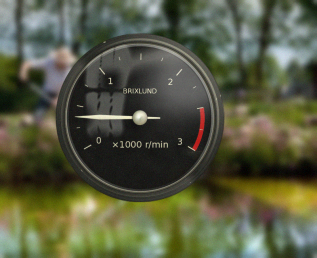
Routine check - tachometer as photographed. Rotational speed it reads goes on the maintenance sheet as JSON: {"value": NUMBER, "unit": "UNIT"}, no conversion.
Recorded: {"value": 375, "unit": "rpm"}
